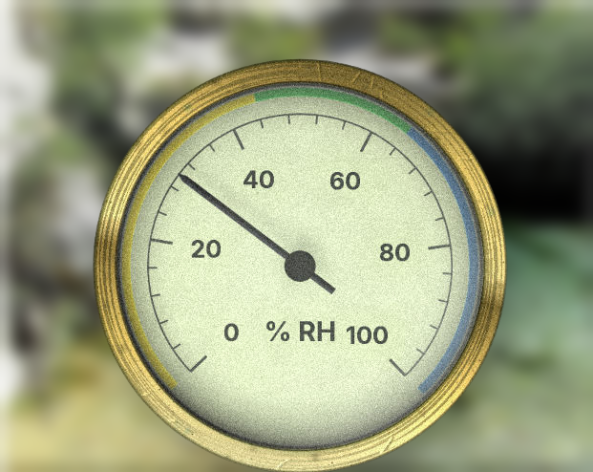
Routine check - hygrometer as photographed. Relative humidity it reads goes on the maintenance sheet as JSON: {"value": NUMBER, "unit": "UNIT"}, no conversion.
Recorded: {"value": 30, "unit": "%"}
